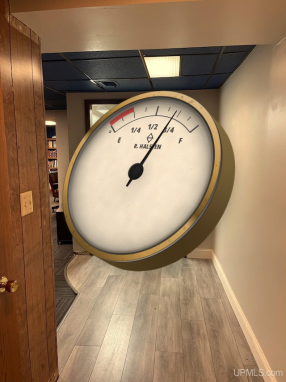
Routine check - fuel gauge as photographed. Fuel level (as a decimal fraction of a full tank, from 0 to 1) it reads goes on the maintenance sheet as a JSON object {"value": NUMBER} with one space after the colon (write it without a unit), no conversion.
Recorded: {"value": 0.75}
